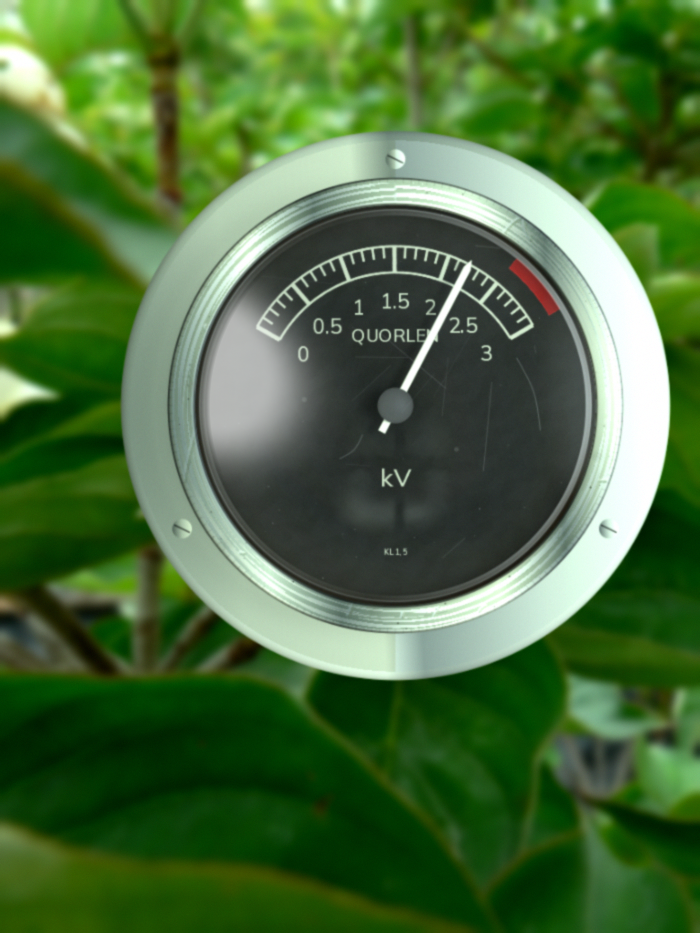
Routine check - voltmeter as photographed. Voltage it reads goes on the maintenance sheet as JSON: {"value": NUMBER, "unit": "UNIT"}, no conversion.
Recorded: {"value": 2.2, "unit": "kV"}
